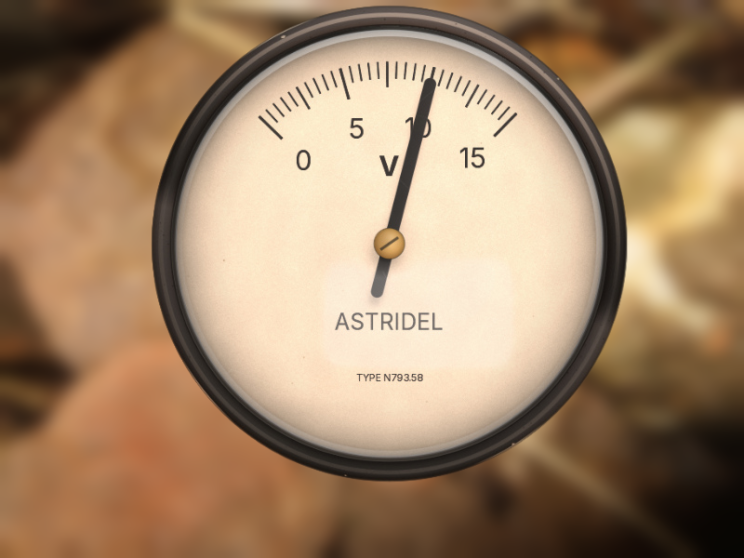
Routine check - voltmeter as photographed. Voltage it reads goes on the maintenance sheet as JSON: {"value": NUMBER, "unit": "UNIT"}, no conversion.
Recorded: {"value": 10, "unit": "V"}
